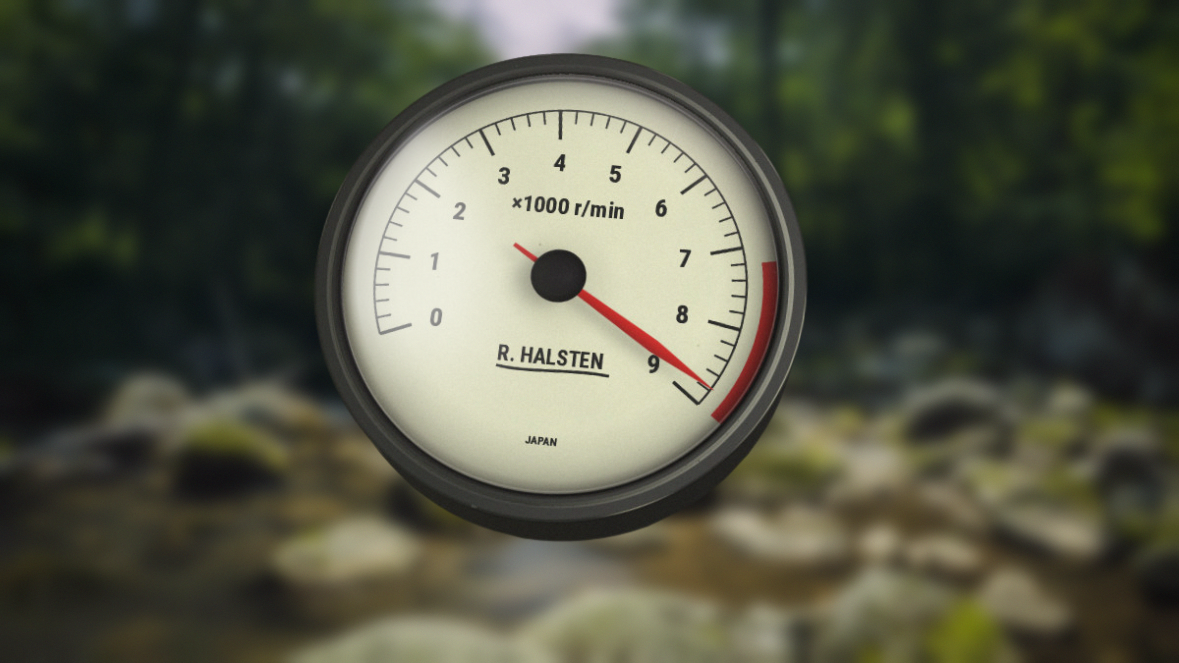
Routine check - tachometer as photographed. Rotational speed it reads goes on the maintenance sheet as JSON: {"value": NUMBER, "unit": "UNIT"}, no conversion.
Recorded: {"value": 8800, "unit": "rpm"}
